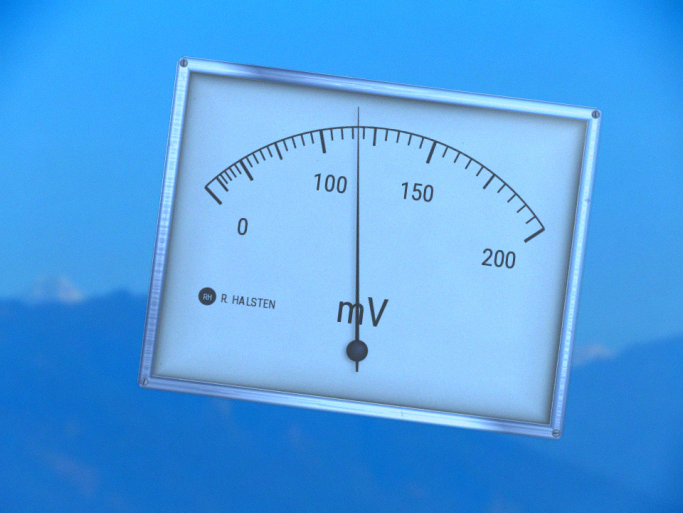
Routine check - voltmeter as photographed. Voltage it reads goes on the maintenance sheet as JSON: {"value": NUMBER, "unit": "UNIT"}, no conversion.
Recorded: {"value": 117.5, "unit": "mV"}
